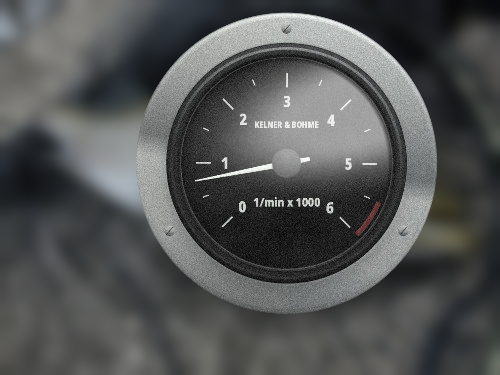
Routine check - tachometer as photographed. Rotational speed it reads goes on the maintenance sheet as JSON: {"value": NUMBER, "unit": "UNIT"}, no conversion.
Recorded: {"value": 750, "unit": "rpm"}
